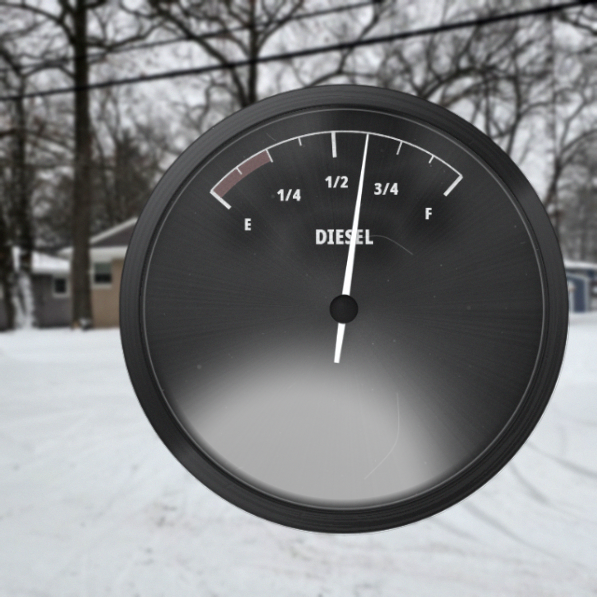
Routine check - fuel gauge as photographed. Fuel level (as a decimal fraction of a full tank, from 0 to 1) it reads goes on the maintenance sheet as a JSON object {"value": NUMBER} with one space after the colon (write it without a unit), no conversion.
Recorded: {"value": 0.625}
